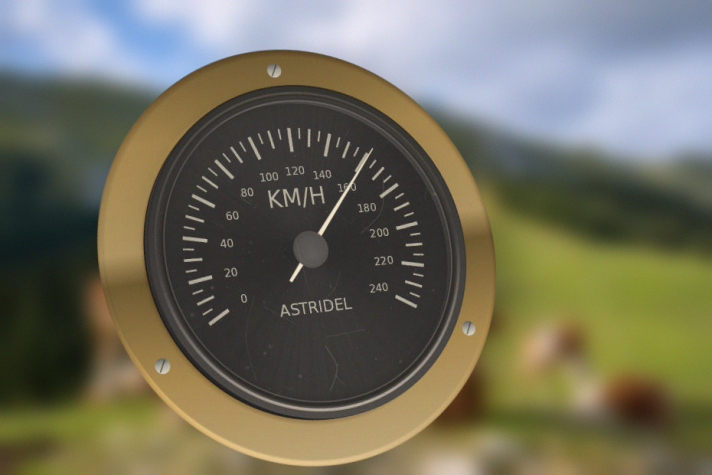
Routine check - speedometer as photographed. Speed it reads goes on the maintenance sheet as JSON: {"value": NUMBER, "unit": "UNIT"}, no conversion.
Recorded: {"value": 160, "unit": "km/h"}
